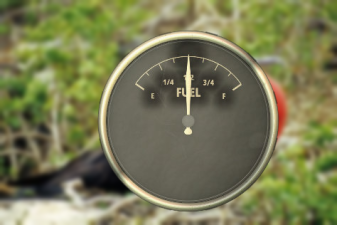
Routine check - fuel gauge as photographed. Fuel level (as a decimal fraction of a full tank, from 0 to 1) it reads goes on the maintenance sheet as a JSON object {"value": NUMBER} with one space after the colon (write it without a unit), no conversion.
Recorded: {"value": 0.5}
